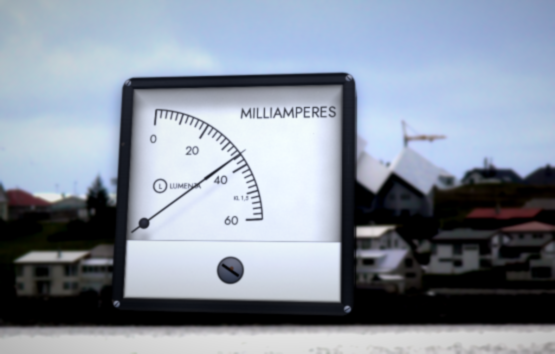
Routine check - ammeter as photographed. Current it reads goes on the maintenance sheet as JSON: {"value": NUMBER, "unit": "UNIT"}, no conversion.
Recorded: {"value": 36, "unit": "mA"}
